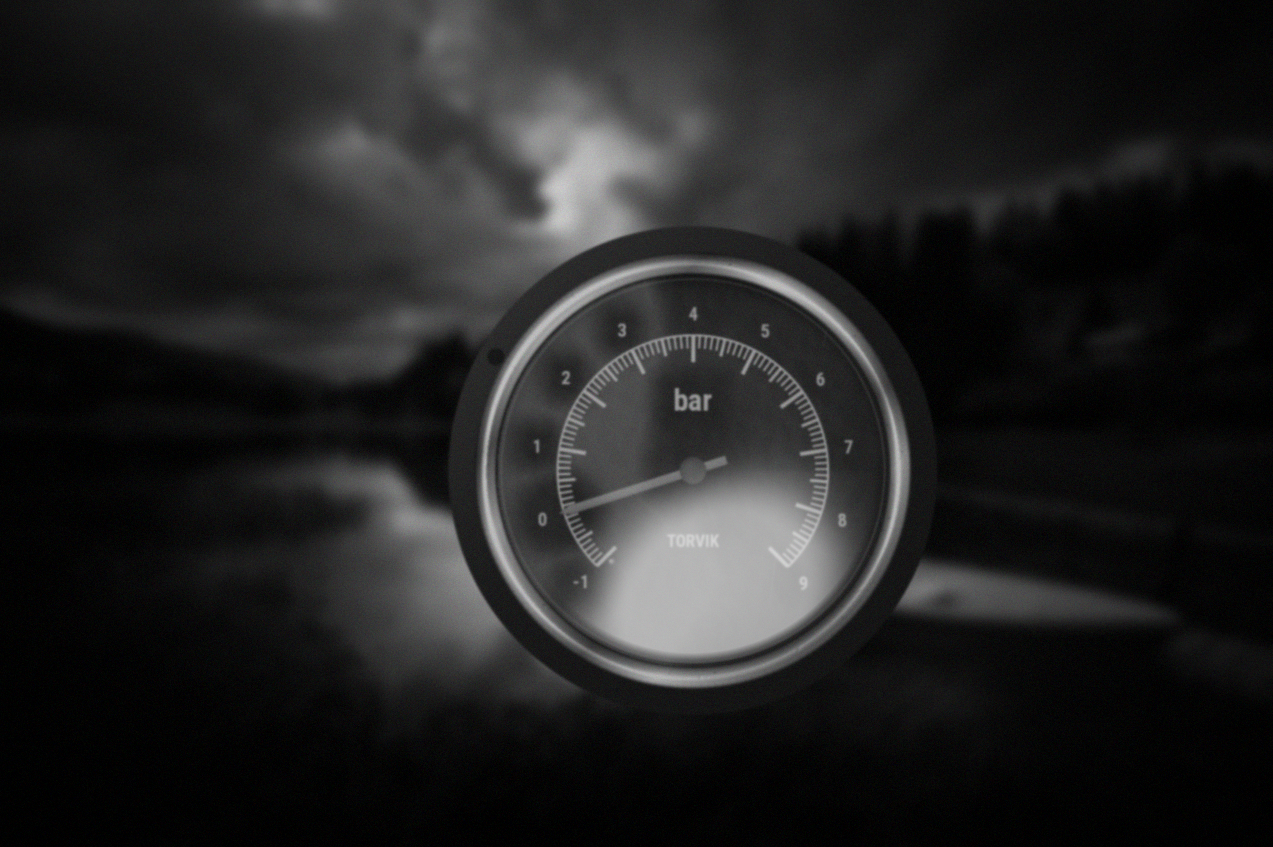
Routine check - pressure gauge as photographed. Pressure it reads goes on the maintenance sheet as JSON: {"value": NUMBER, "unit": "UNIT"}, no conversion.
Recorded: {"value": 0, "unit": "bar"}
